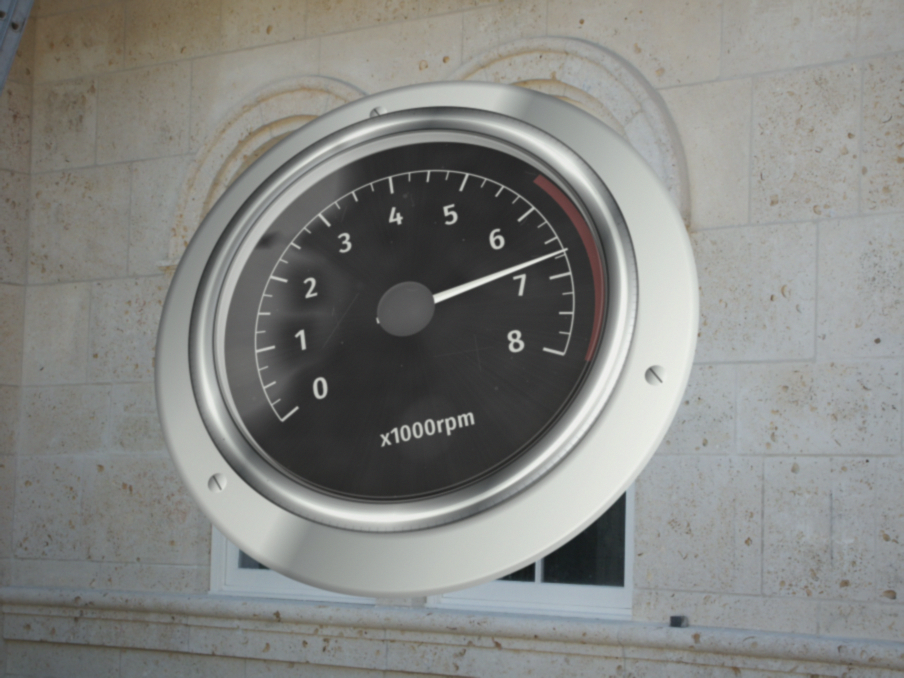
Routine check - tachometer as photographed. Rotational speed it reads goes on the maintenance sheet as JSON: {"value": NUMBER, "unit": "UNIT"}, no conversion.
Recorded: {"value": 6750, "unit": "rpm"}
